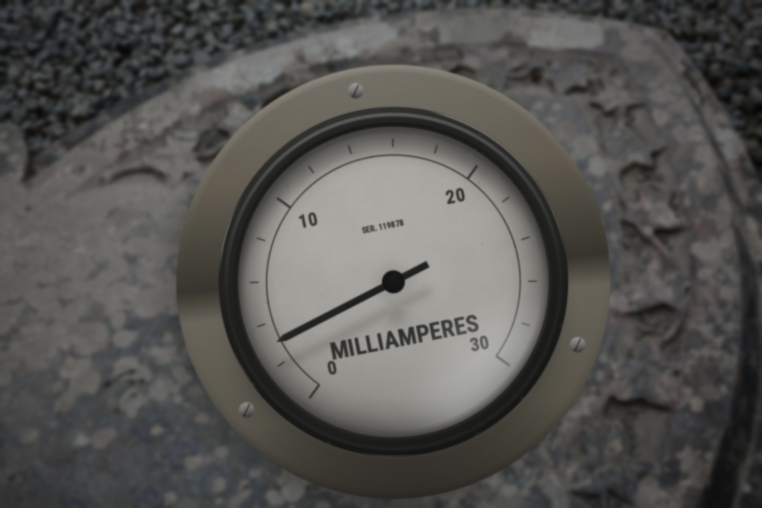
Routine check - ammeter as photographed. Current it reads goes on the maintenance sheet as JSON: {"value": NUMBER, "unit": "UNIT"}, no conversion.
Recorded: {"value": 3, "unit": "mA"}
